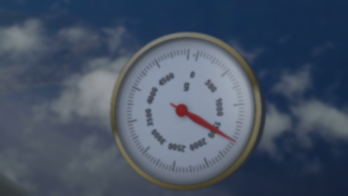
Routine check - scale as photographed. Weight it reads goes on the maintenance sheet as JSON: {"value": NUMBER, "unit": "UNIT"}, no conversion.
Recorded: {"value": 1500, "unit": "g"}
